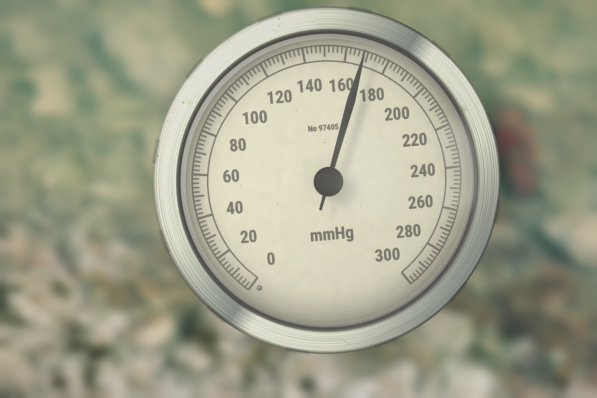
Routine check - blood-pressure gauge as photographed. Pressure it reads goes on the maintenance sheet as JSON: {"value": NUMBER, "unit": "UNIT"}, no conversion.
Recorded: {"value": 168, "unit": "mmHg"}
